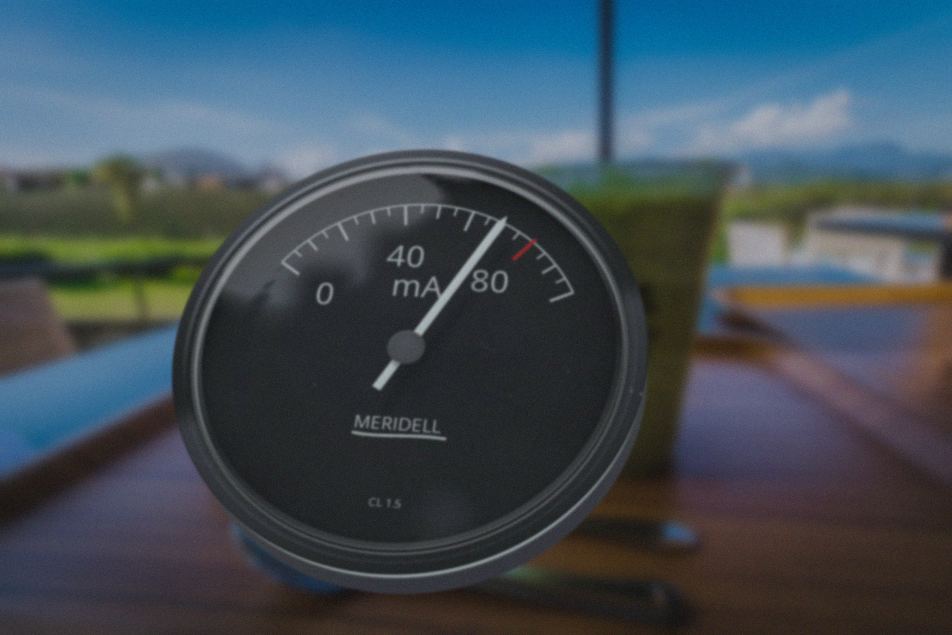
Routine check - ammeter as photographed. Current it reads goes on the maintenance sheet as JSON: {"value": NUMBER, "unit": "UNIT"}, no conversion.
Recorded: {"value": 70, "unit": "mA"}
